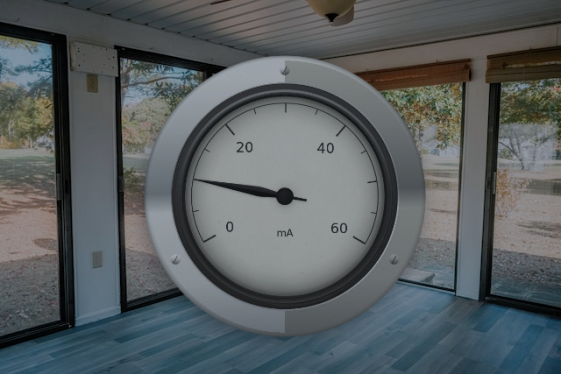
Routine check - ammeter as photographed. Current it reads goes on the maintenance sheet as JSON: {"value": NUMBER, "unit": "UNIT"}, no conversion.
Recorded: {"value": 10, "unit": "mA"}
